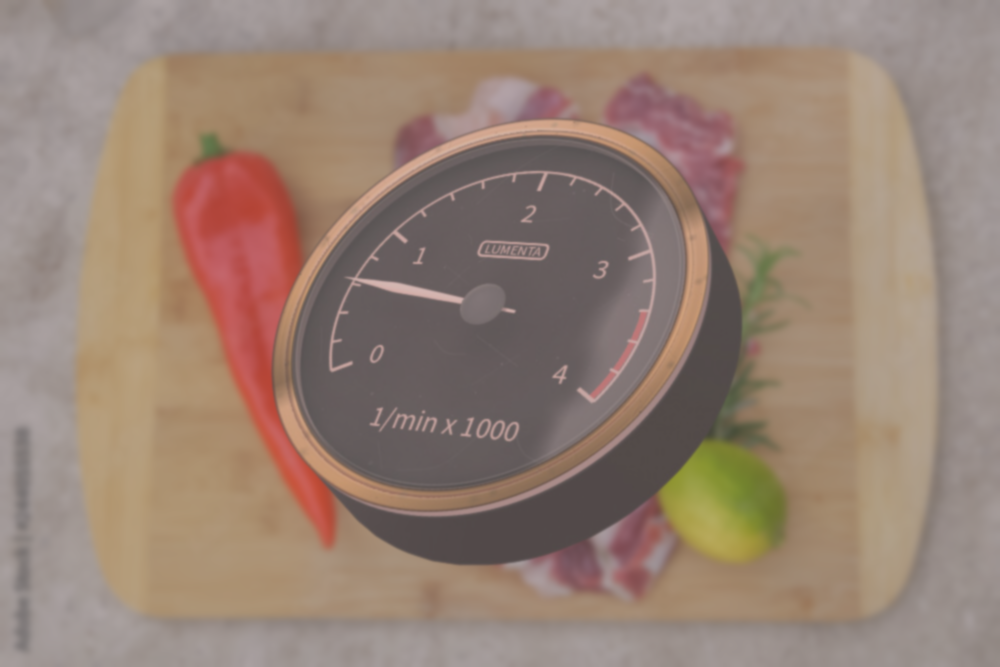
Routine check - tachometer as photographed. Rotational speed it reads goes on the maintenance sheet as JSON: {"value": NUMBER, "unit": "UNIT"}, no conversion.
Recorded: {"value": 600, "unit": "rpm"}
